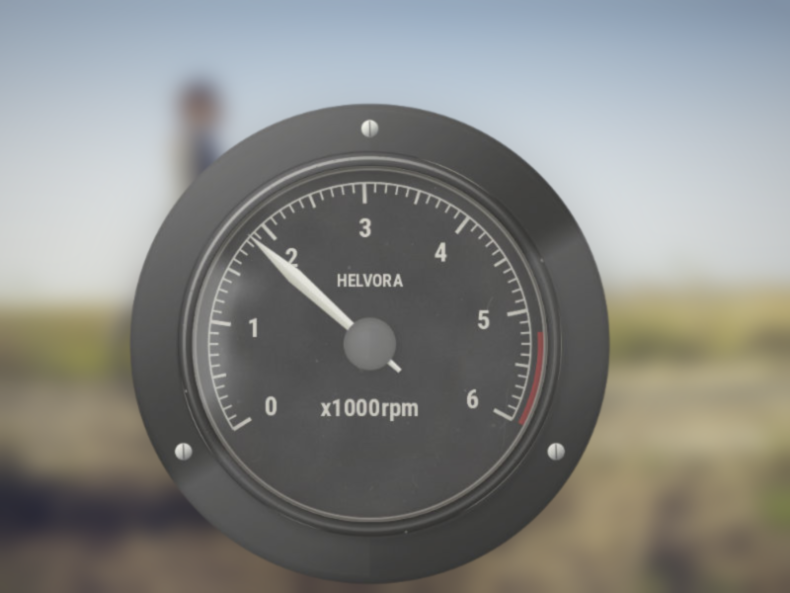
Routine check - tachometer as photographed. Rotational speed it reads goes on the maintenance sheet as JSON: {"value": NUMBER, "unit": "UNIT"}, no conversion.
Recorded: {"value": 1850, "unit": "rpm"}
